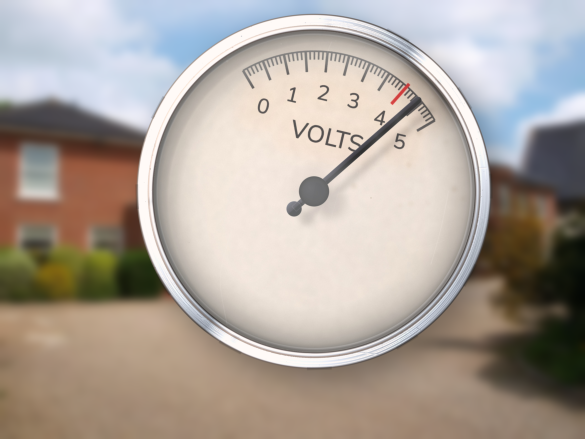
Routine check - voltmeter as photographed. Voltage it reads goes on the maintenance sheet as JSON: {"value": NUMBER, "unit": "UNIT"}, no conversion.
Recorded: {"value": 4.4, "unit": "V"}
